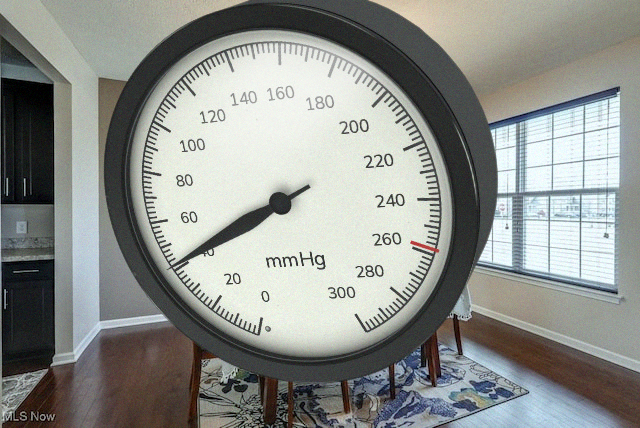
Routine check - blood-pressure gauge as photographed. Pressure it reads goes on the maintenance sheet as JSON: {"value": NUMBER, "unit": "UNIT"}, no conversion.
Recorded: {"value": 42, "unit": "mmHg"}
